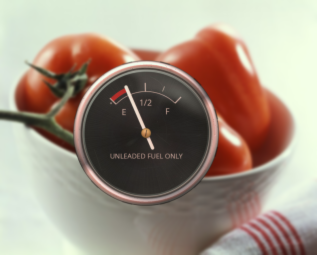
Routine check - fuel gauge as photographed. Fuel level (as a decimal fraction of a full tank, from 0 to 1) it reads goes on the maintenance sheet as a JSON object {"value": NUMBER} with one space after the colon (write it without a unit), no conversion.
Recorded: {"value": 0.25}
